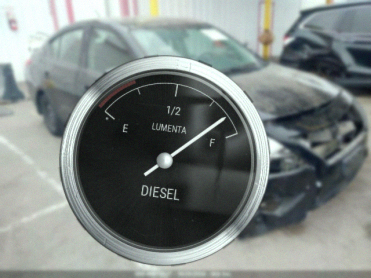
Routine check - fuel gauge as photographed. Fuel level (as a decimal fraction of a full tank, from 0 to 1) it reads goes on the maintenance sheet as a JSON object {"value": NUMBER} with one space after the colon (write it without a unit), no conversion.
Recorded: {"value": 0.875}
